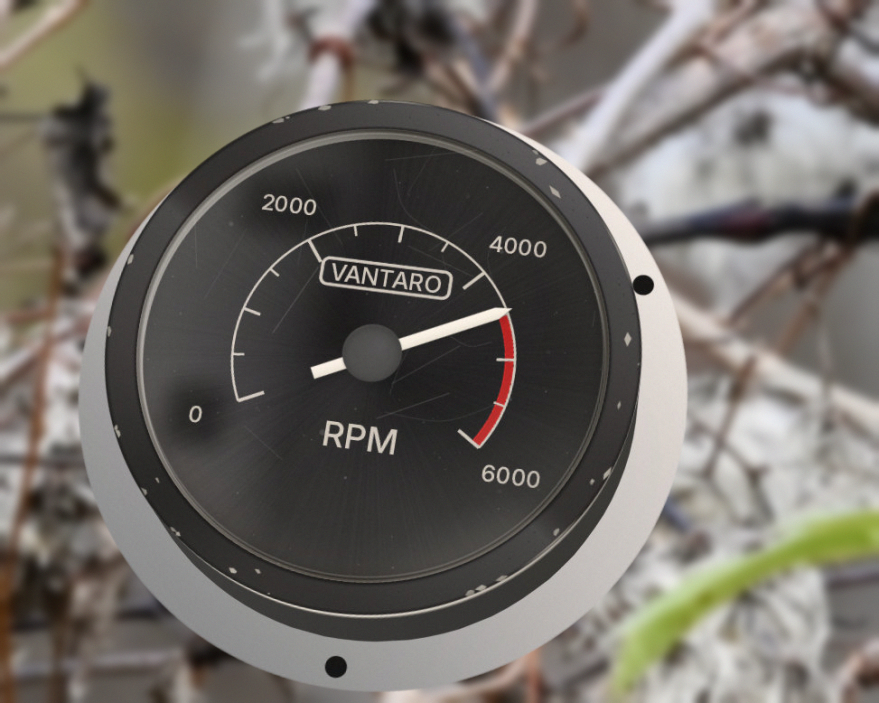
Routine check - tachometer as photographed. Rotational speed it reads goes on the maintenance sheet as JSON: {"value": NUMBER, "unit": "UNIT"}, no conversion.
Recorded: {"value": 4500, "unit": "rpm"}
